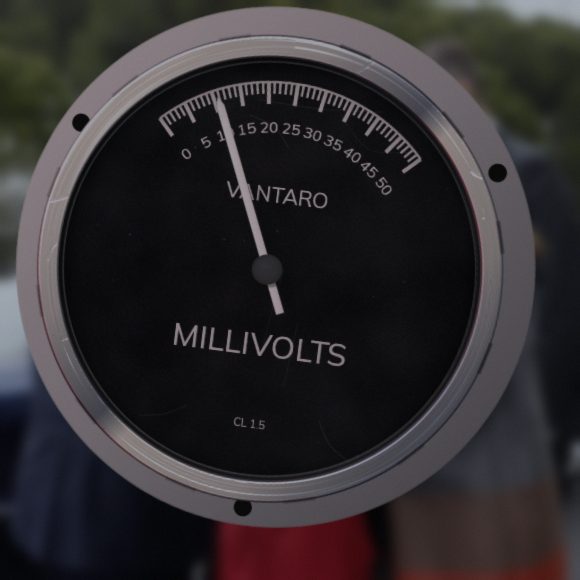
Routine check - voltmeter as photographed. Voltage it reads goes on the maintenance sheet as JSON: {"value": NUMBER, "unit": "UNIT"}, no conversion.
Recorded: {"value": 11, "unit": "mV"}
